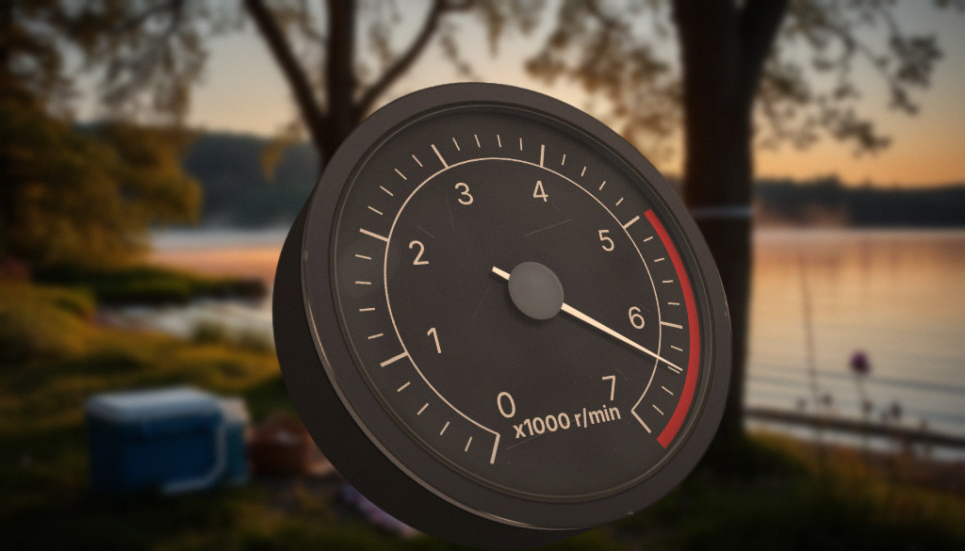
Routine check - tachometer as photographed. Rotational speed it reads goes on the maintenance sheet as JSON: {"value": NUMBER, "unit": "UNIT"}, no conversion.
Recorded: {"value": 6400, "unit": "rpm"}
